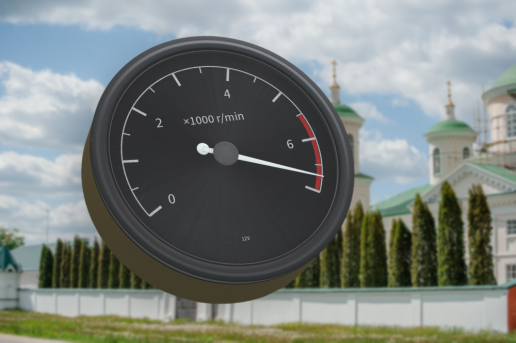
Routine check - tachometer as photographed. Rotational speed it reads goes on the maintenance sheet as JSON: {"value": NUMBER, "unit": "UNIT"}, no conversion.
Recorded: {"value": 6750, "unit": "rpm"}
